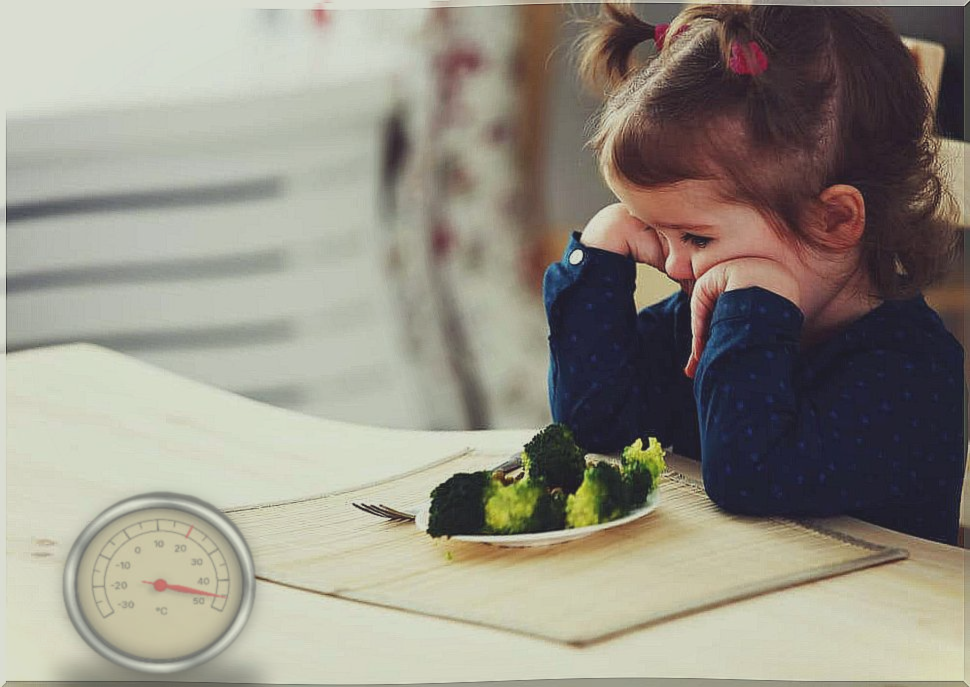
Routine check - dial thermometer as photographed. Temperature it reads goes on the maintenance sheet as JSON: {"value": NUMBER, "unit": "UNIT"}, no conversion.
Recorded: {"value": 45, "unit": "°C"}
